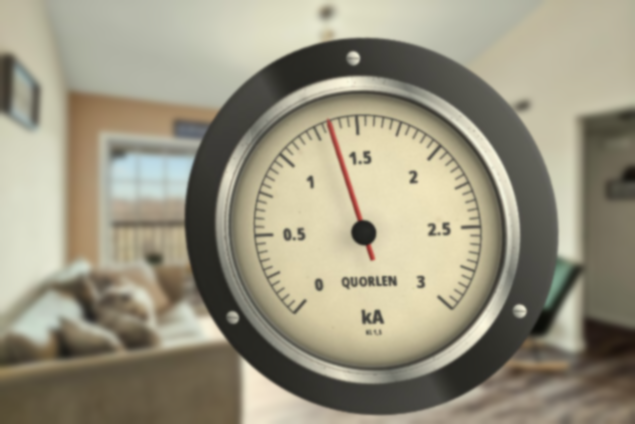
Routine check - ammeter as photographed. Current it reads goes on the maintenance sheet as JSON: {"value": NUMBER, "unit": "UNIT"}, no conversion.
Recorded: {"value": 1.35, "unit": "kA"}
